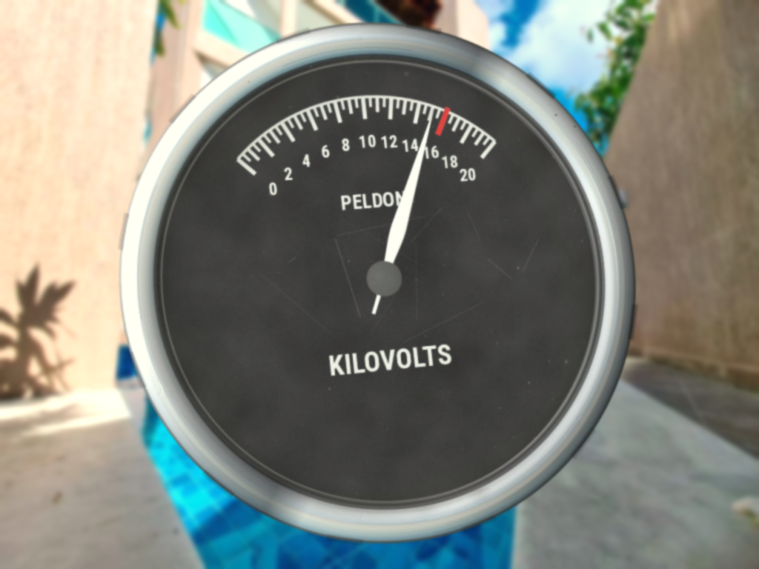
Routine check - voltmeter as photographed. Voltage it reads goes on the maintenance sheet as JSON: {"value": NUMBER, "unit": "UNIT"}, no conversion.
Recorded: {"value": 15, "unit": "kV"}
